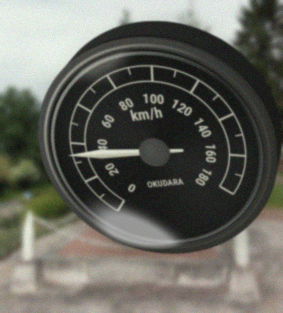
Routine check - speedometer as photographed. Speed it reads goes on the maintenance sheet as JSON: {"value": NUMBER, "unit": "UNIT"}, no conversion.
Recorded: {"value": 35, "unit": "km/h"}
